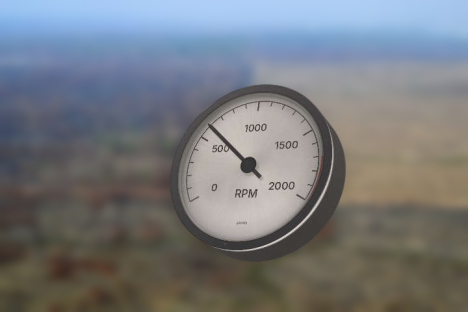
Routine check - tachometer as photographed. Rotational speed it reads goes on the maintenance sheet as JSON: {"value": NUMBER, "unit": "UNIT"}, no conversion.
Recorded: {"value": 600, "unit": "rpm"}
